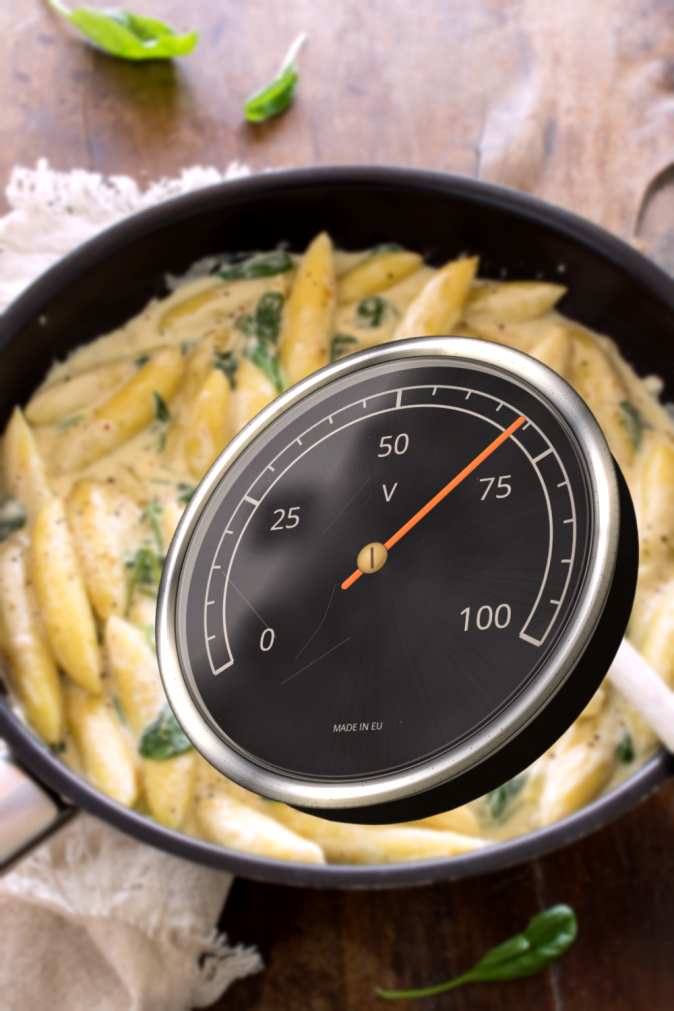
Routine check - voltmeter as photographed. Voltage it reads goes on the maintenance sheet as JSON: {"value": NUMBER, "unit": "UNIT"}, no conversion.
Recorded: {"value": 70, "unit": "V"}
